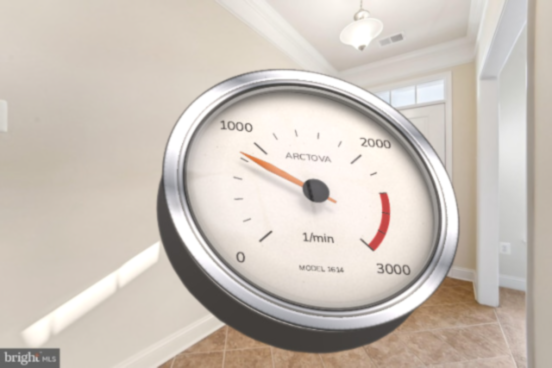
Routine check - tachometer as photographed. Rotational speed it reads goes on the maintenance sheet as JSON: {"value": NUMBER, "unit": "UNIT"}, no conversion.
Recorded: {"value": 800, "unit": "rpm"}
